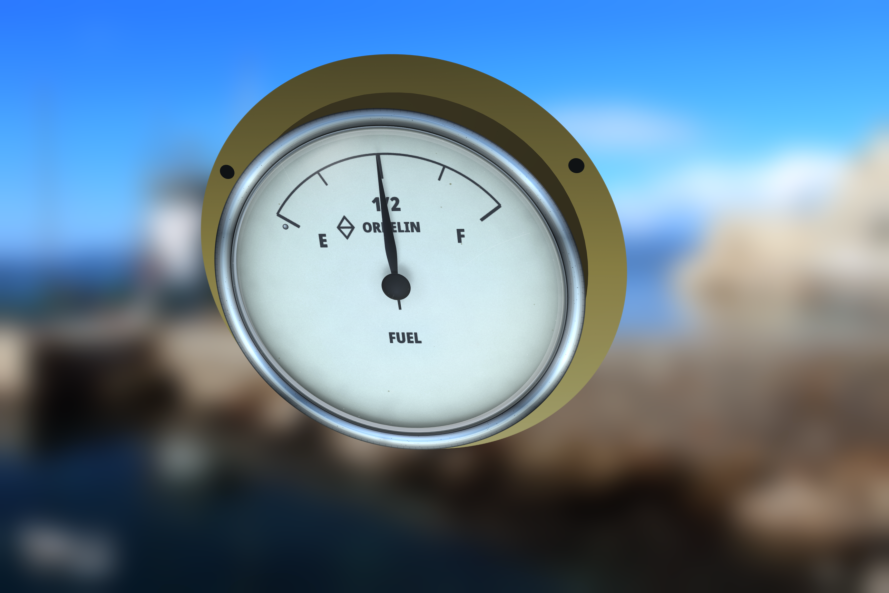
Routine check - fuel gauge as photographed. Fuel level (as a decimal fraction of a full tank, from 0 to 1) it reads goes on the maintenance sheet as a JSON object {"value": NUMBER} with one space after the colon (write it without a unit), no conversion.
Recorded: {"value": 0.5}
